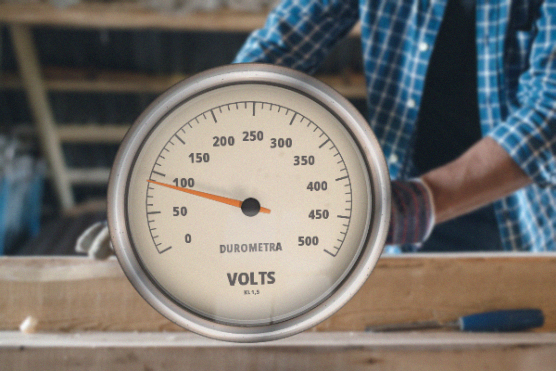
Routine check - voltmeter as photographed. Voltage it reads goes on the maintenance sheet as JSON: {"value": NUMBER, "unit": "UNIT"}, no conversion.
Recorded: {"value": 90, "unit": "V"}
